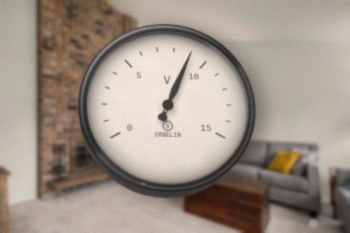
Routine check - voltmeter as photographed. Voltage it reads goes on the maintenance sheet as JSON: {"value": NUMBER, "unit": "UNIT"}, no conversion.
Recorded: {"value": 9, "unit": "V"}
